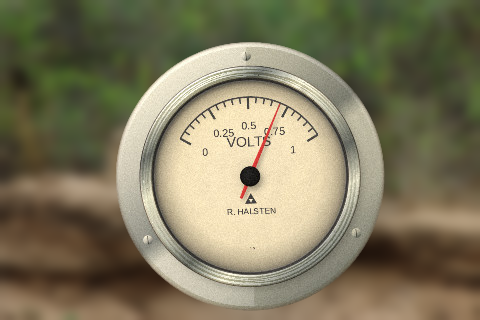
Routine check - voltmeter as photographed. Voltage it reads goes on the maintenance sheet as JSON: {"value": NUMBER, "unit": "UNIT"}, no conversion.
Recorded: {"value": 0.7, "unit": "V"}
